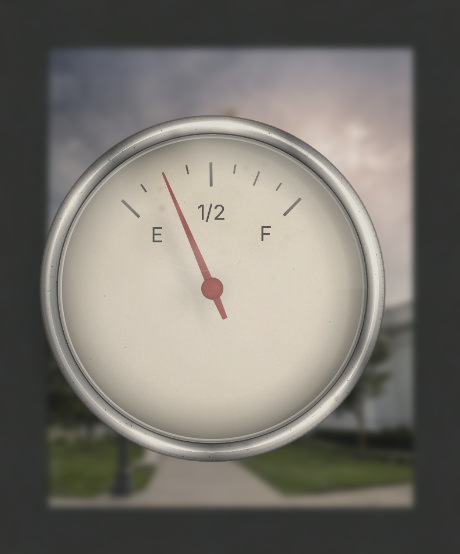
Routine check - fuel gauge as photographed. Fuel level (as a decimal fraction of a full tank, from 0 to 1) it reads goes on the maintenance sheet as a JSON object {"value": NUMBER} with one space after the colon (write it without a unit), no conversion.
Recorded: {"value": 0.25}
